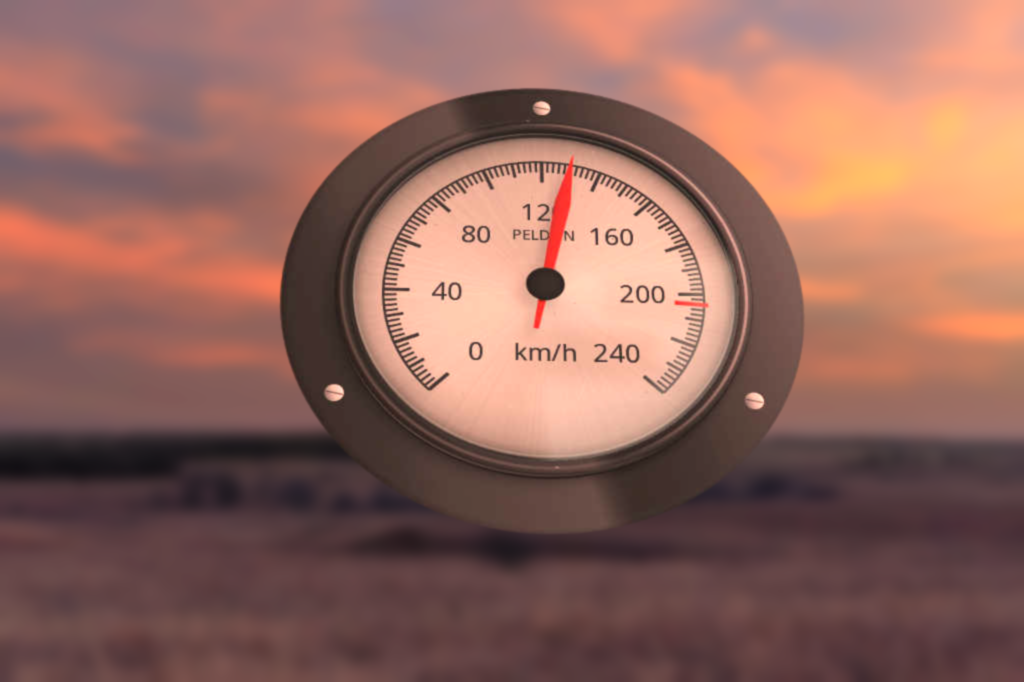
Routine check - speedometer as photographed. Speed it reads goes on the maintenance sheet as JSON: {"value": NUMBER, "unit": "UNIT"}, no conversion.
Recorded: {"value": 130, "unit": "km/h"}
